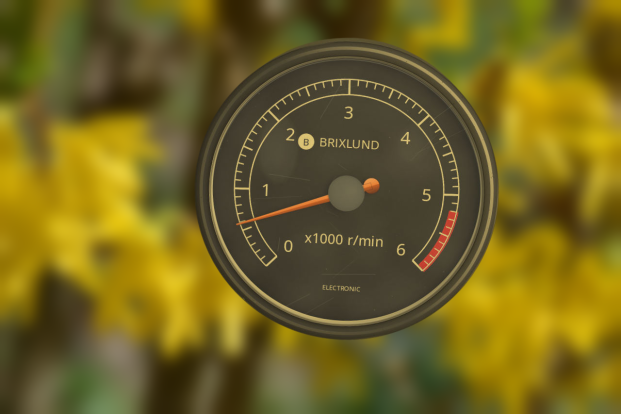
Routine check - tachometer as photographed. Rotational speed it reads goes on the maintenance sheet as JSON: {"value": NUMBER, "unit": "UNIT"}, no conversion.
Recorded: {"value": 600, "unit": "rpm"}
